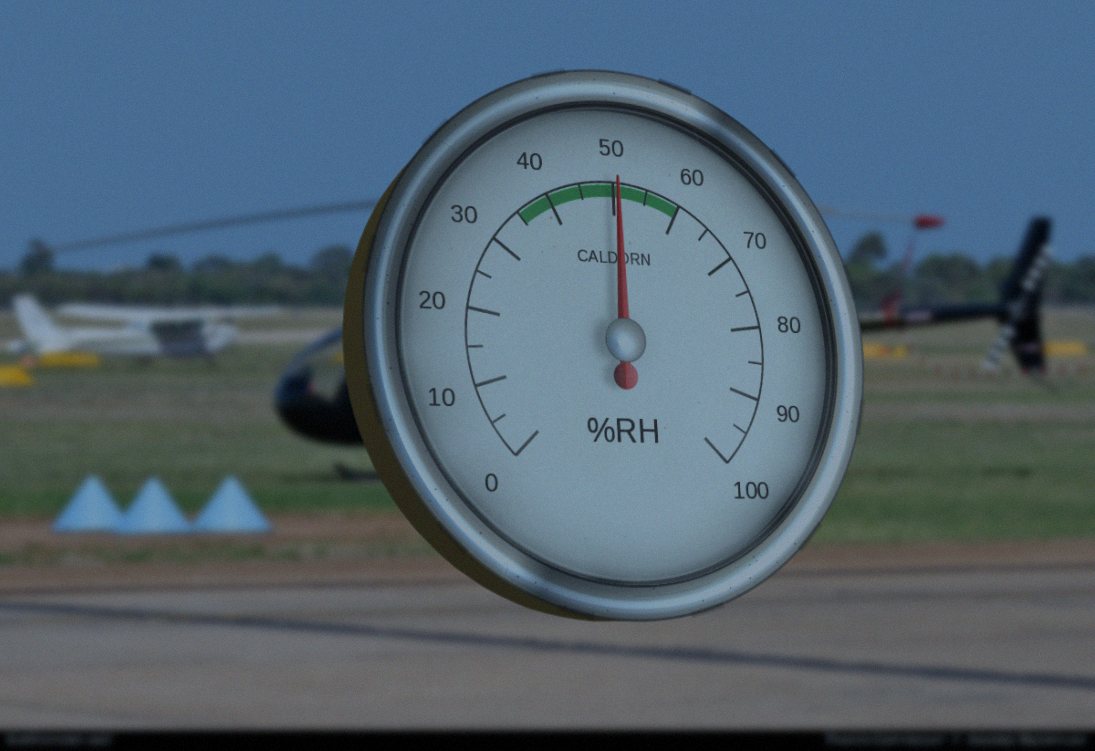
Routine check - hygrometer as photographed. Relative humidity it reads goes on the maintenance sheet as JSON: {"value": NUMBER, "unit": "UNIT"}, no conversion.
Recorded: {"value": 50, "unit": "%"}
